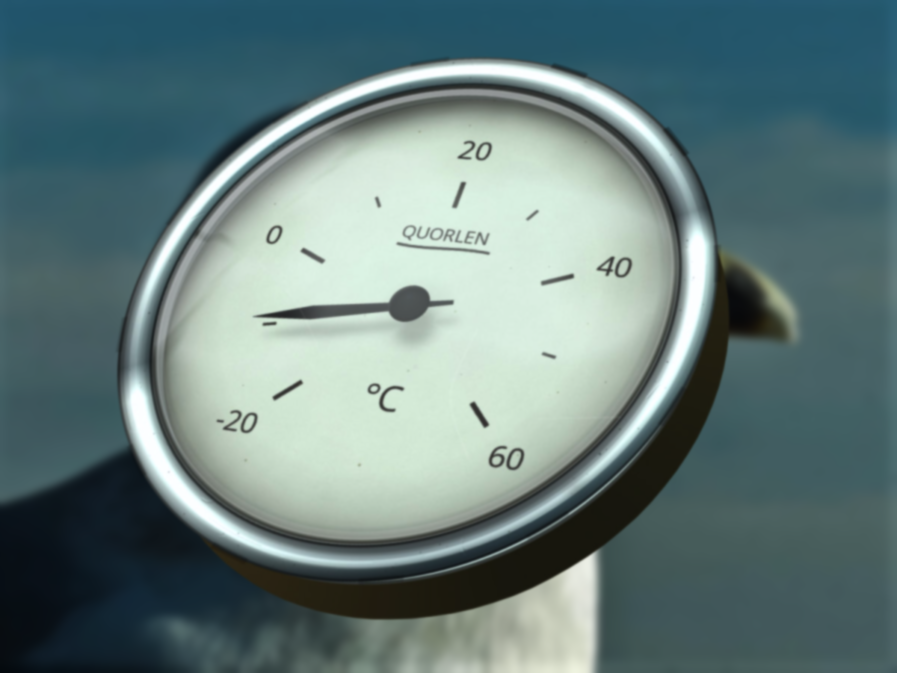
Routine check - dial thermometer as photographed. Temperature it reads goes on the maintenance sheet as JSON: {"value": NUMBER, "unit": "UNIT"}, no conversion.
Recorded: {"value": -10, "unit": "°C"}
